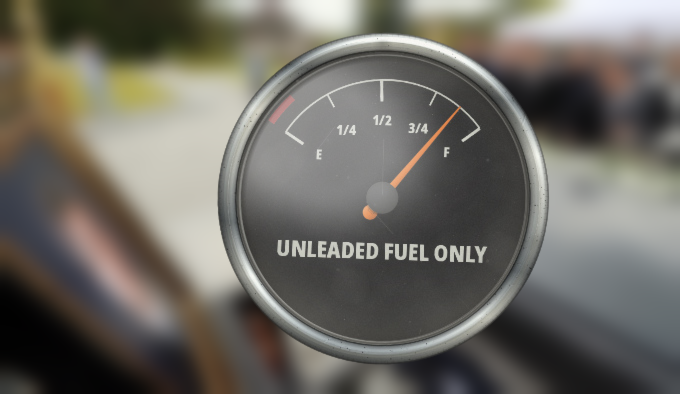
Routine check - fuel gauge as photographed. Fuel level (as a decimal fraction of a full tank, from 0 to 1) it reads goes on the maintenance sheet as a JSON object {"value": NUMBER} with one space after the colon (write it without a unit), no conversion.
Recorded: {"value": 0.875}
